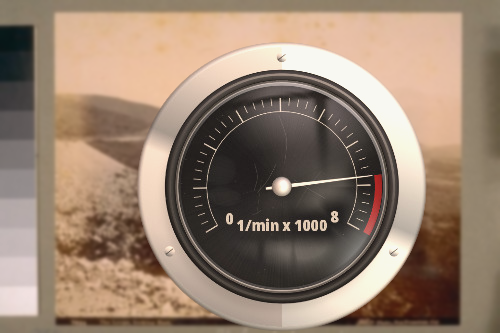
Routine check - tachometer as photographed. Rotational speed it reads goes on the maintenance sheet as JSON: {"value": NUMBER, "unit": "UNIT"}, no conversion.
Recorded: {"value": 6800, "unit": "rpm"}
